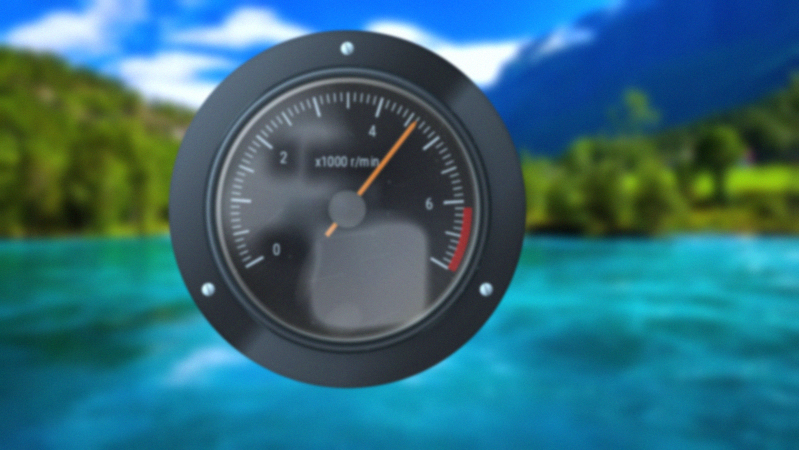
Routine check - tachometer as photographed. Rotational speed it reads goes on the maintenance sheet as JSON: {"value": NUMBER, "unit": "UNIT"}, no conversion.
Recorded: {"value": 4600, "unit": "rpm"}
